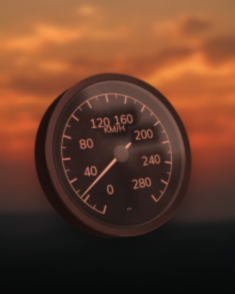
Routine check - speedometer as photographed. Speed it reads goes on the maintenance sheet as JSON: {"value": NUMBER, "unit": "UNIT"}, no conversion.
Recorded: {"value": 25, "unit": "km/h"}
